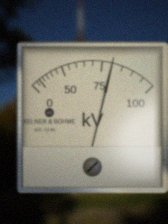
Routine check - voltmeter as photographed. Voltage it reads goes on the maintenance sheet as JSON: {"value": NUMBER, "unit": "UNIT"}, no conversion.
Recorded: {"value": 80, "unit": "kV"}
